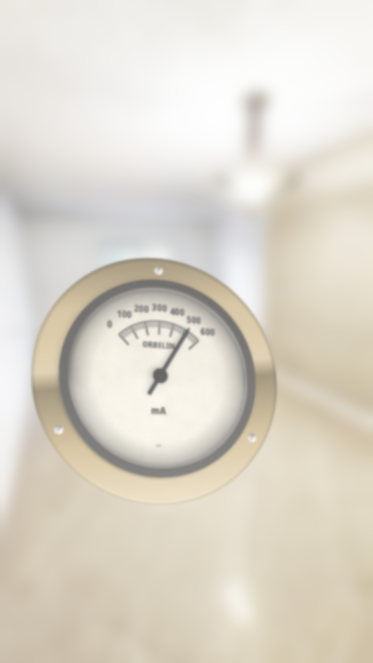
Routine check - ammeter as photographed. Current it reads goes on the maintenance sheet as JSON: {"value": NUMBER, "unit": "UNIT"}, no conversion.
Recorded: {"value": 500, "unit": "mA"}
